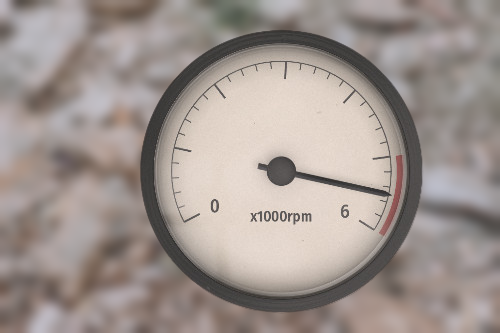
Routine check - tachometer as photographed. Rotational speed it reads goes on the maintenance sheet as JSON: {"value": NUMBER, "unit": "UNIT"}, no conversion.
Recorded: {"value": 5500, "unit": "rpm"}
